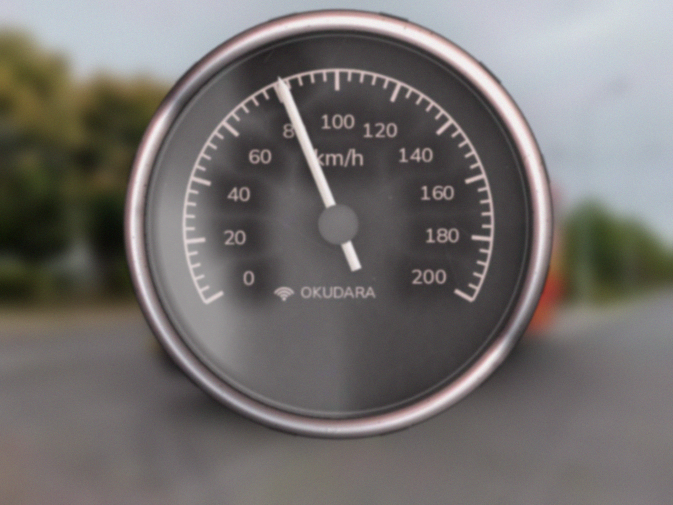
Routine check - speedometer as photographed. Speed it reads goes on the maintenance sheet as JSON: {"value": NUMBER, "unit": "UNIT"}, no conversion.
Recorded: {"value": 82, "unit": "km/h"}
